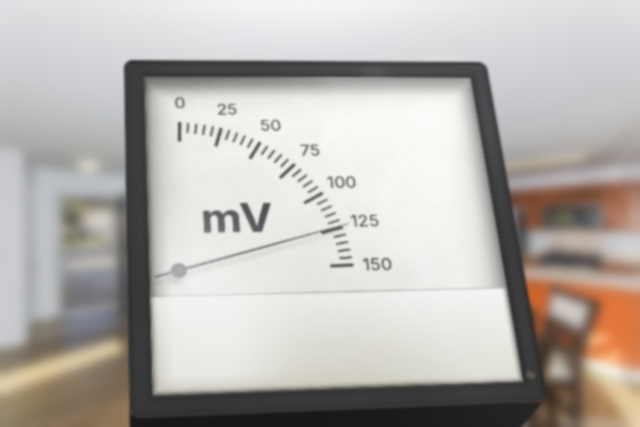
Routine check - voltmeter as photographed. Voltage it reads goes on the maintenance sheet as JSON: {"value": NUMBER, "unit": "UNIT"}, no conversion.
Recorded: {"value": 125, "unit": "mV"}
